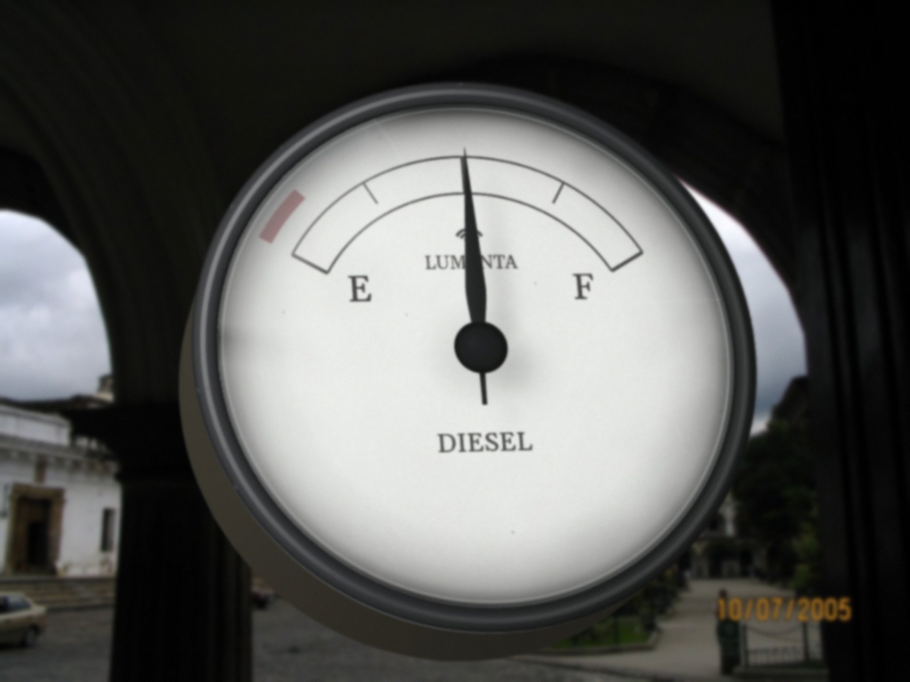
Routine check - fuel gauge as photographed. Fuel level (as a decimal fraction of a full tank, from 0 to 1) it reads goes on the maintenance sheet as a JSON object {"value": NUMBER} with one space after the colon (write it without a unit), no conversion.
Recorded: {"value": 0.5}
